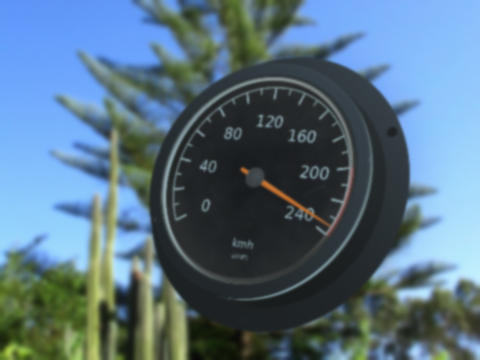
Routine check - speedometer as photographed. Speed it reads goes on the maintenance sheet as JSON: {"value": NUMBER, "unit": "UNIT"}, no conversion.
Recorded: {"value": 235, "unit": "km/h"}
